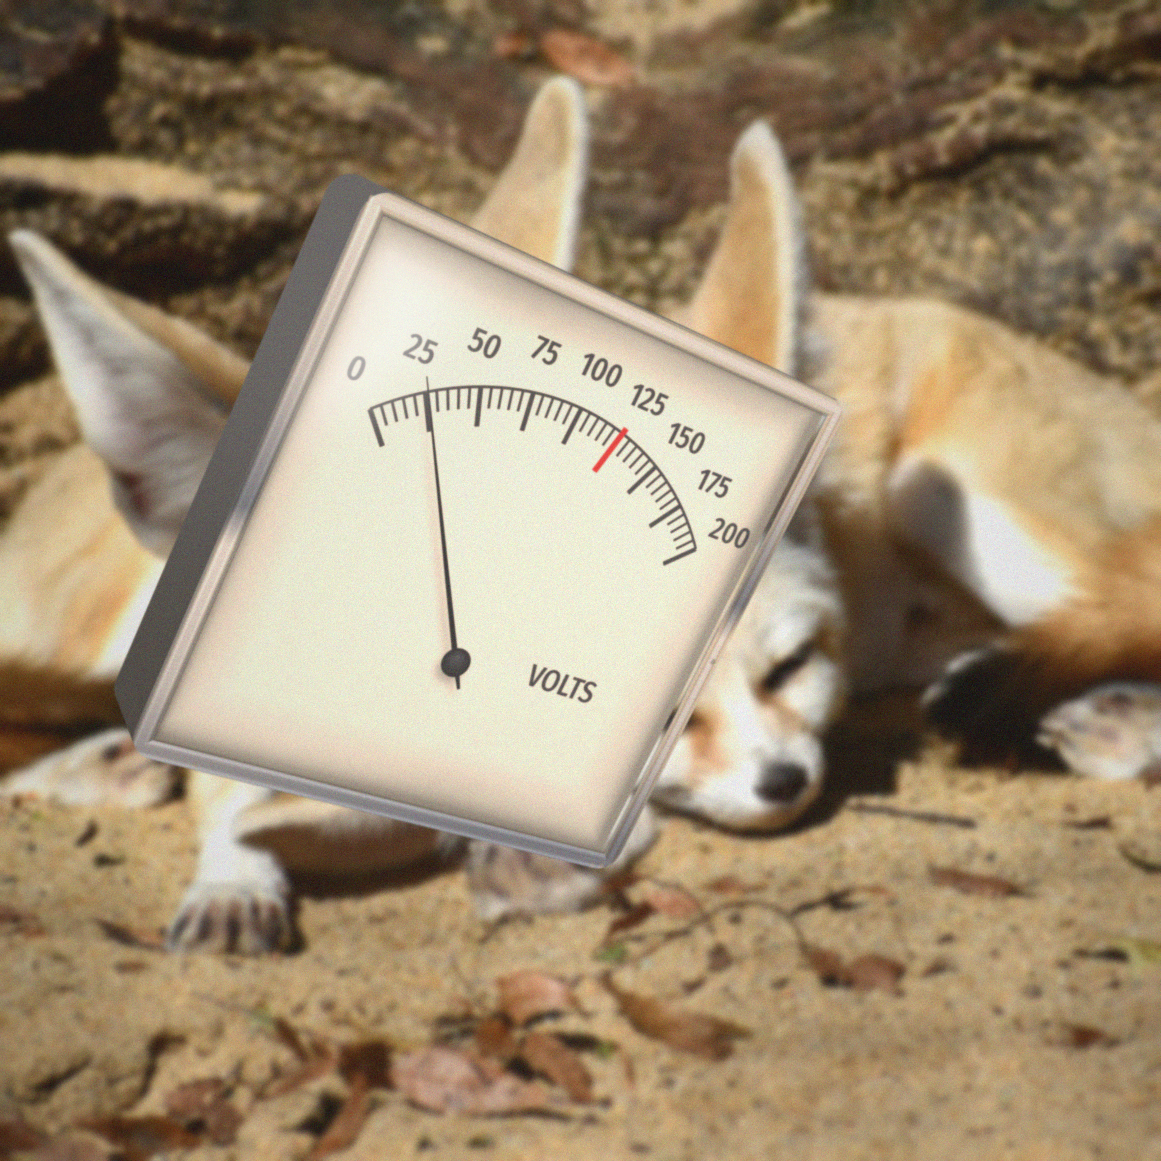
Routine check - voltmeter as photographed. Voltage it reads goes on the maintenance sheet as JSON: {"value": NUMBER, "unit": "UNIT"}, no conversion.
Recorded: {"value": 25, "unit": "V"}
